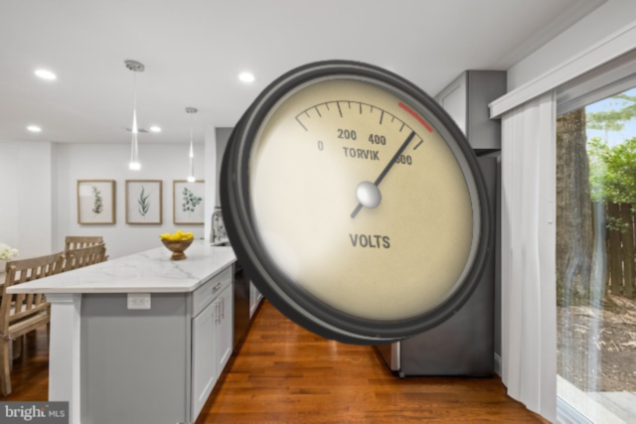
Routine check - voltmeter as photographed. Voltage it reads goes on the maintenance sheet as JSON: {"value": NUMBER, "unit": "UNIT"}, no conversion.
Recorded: {"value": 550, "unit": "V"}
